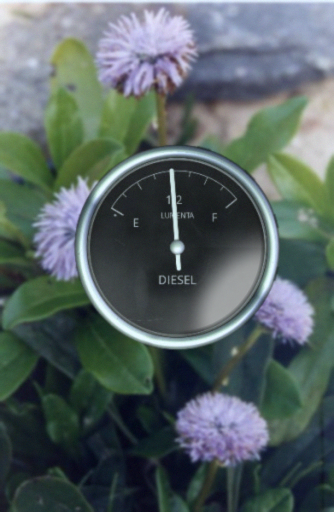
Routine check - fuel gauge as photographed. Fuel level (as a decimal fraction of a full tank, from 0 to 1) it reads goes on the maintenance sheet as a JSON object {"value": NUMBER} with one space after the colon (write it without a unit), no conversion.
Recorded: {"value": 0.5}
